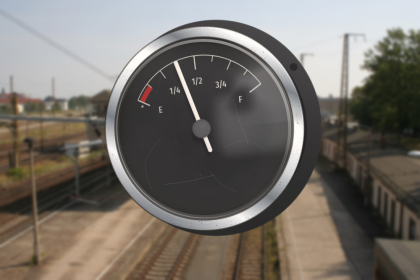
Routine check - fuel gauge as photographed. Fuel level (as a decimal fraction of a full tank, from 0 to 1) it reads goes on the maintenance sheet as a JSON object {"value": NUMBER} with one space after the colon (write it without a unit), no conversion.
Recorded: {"value": 0.375}
